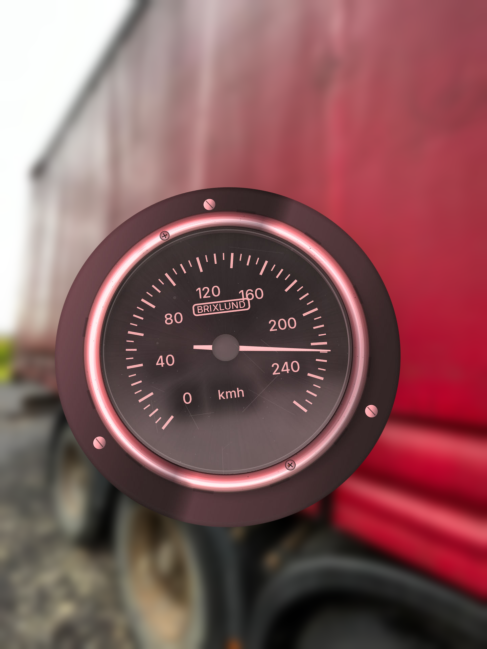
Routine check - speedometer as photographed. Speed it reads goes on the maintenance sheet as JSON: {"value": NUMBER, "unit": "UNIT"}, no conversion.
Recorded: {"value": 225, "unit": "km/h"}
